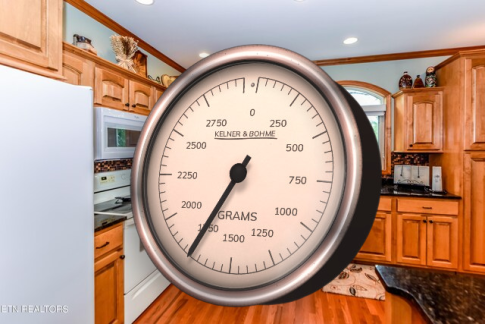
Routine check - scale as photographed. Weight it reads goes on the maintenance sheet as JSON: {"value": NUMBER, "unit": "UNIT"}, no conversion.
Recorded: {"value": 1750, "unit": "g"}
